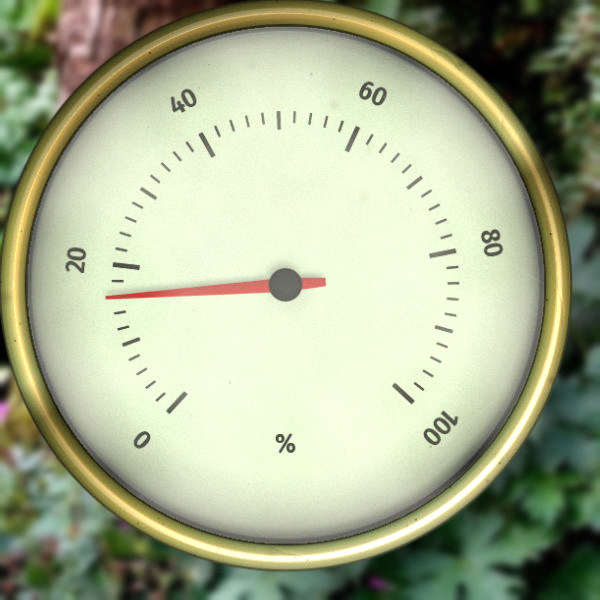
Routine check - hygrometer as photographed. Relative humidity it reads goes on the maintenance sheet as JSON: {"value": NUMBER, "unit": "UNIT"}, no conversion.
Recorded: {"value": 16, "unit": "%"}
